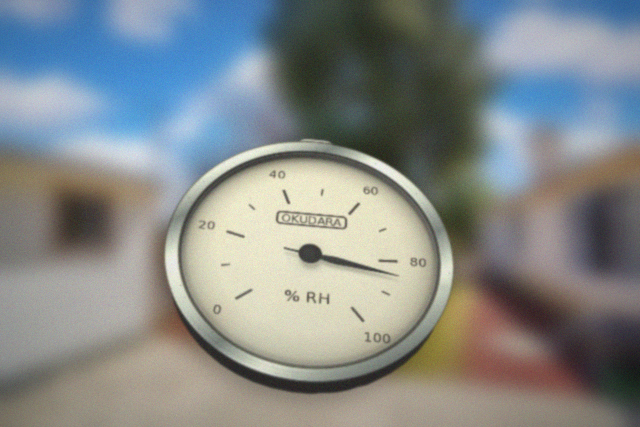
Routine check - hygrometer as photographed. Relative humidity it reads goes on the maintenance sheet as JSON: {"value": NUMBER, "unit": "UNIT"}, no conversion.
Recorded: {"value": 85, "unit": "%"}
